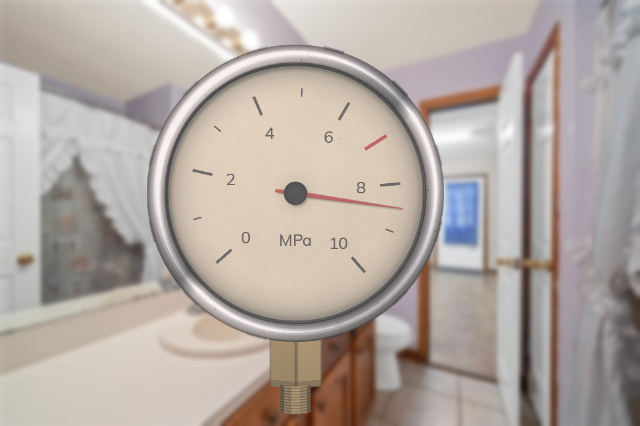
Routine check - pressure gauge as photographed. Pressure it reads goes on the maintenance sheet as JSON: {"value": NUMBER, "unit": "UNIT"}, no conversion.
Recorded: {"value": 8.5, "unit": "MPa"}
